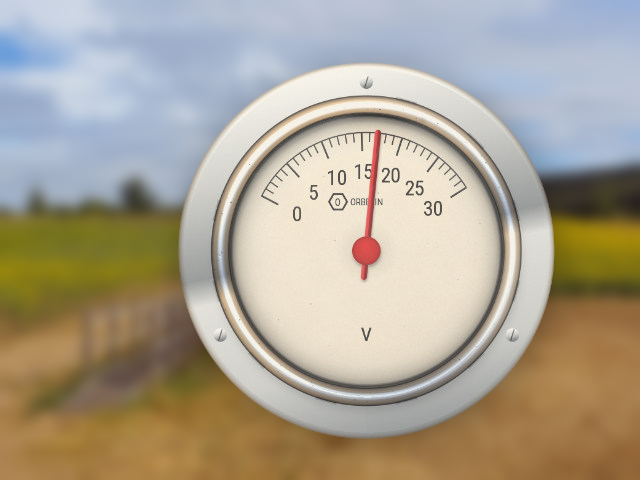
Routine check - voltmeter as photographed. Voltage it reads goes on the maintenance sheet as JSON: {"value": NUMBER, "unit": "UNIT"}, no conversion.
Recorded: {"value": 17, "unit": "V"}
